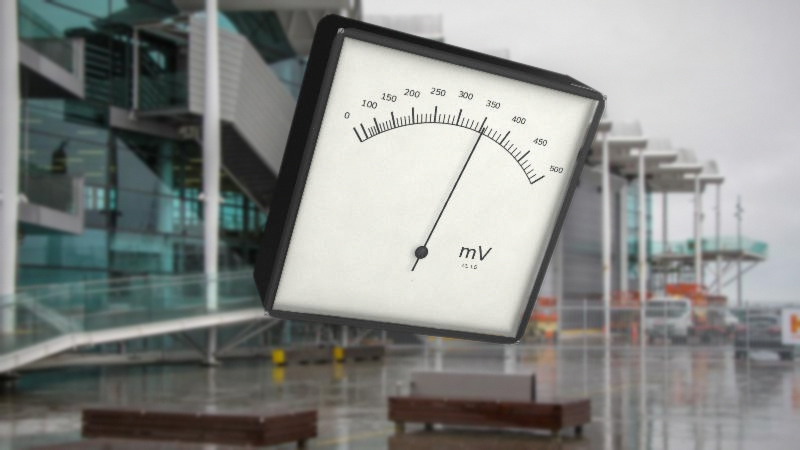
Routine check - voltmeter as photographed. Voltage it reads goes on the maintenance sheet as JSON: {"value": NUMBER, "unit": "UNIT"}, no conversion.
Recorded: {"value": 350, "unit": "mV"}
